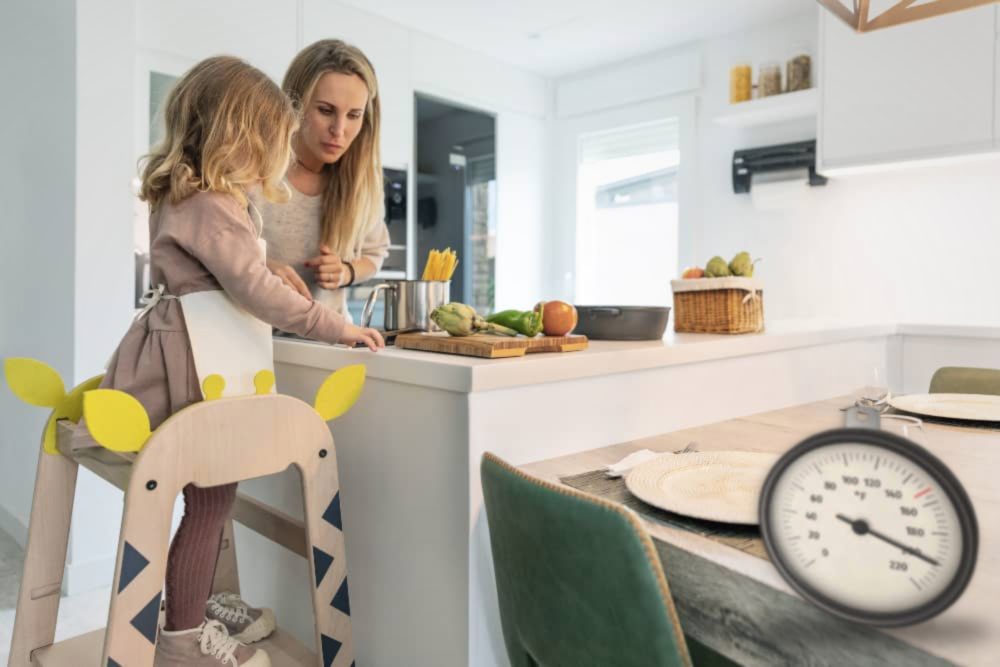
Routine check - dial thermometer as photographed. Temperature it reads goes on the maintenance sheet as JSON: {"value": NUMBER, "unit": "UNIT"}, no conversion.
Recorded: {"value": 200, "unit": "°F"}
